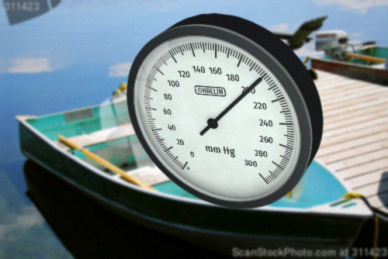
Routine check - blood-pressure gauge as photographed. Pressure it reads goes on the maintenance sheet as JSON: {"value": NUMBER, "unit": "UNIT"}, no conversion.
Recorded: {"value": 200, "unit": "mmHg"}
